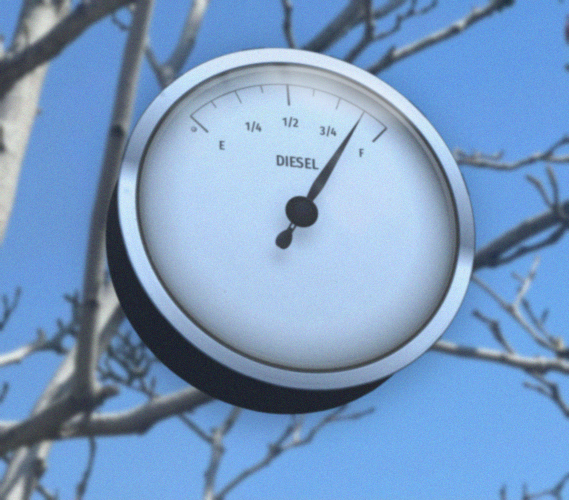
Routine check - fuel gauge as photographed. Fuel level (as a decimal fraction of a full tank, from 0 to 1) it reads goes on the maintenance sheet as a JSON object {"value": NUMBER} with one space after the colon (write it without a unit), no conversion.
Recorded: {"value": 0.875}
